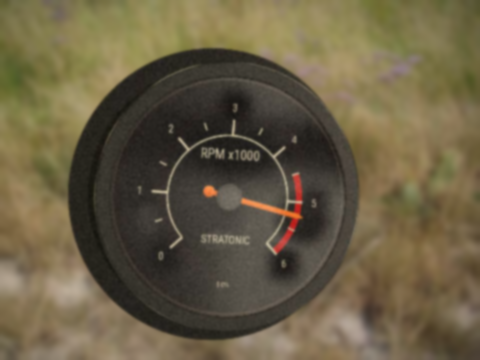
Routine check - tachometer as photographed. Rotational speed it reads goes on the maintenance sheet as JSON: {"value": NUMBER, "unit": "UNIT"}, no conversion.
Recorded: {"value": 5250, "unit": "rpm"}
